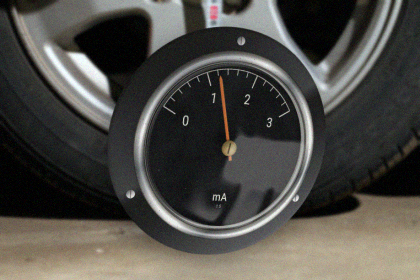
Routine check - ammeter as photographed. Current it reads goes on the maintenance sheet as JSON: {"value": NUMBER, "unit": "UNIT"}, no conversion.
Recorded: {"value": 1.2, "unit": "mA"}
